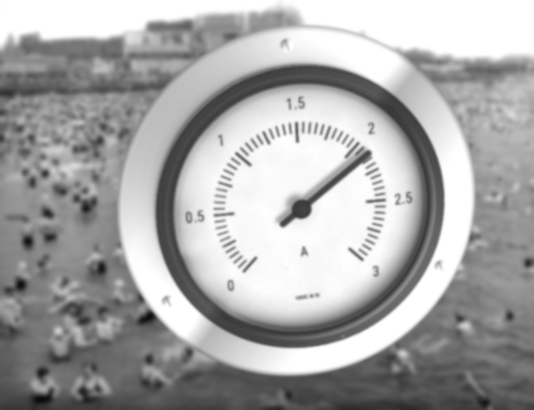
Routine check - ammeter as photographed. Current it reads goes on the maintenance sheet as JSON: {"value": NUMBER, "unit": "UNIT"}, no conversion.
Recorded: {"value": 2.1, "unit": "A"}
